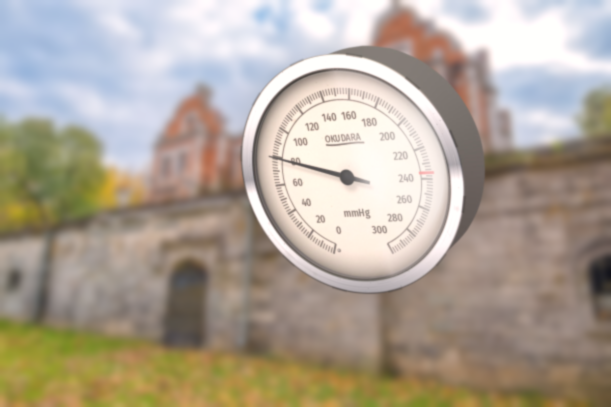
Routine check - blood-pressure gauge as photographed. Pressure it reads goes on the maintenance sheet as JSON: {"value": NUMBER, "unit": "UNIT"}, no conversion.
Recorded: {"value": 80, "unit": "mmHg"}
